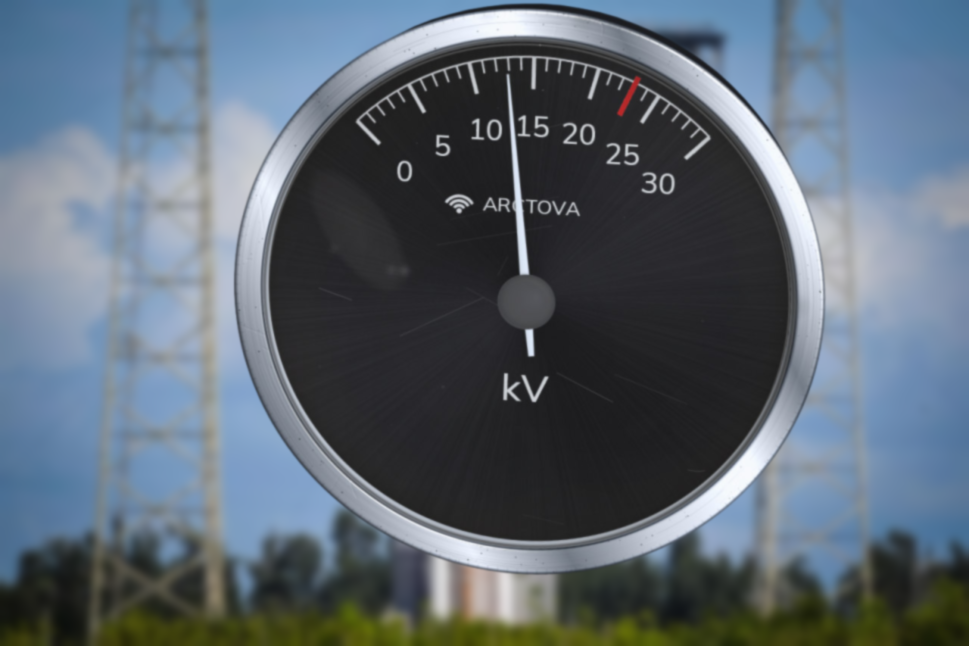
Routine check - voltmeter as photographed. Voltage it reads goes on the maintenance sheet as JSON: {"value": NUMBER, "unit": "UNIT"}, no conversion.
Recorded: {"value": 13, "unit": "kV"}
